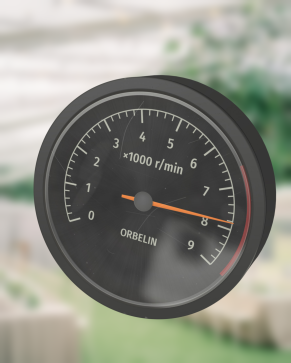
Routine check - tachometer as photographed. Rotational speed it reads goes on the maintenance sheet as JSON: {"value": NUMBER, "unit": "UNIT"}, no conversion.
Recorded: {"value": 7800, "unit": "rpm"}
